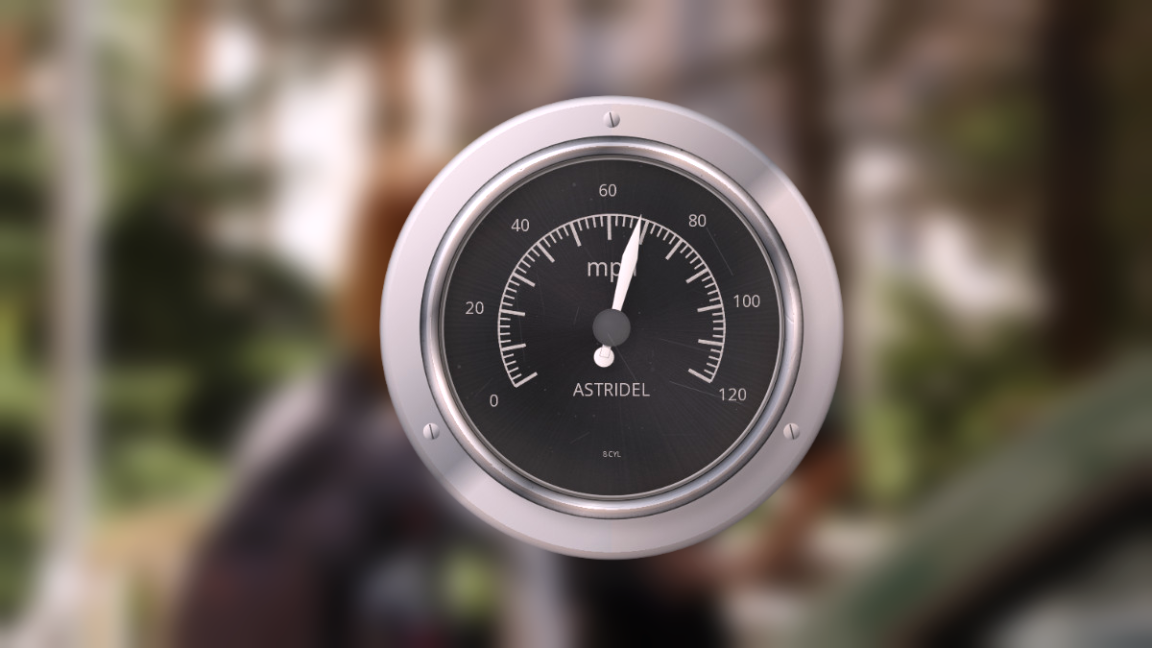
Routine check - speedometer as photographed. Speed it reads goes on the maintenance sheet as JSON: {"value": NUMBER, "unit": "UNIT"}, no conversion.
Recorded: {"value": 68, "unit": "mph"}
